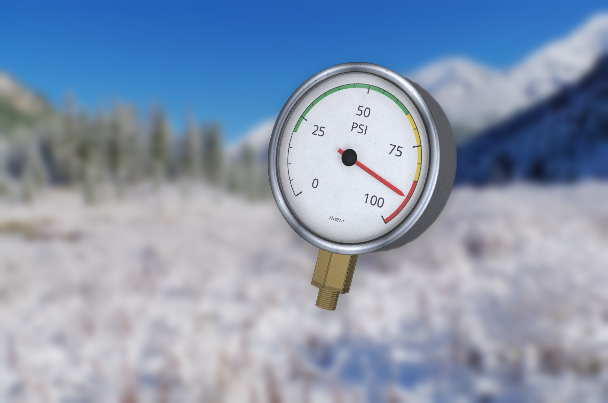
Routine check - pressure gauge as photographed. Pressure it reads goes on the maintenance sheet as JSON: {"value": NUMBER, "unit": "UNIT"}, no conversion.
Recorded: {"value": 90, "unit": "psi"}
